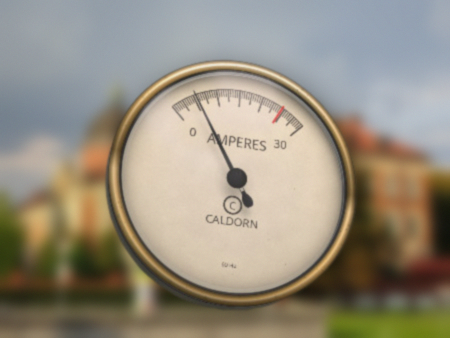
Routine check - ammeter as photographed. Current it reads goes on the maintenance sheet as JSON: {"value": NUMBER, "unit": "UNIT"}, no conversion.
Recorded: {"value": 5, "unit": "A"}
